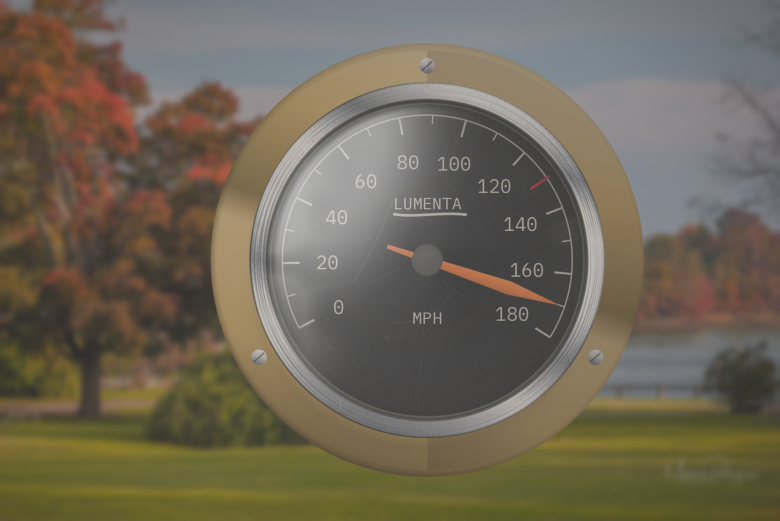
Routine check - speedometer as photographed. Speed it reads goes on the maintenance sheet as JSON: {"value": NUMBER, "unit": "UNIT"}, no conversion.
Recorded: {"value": 170, "unit": "mph"}
